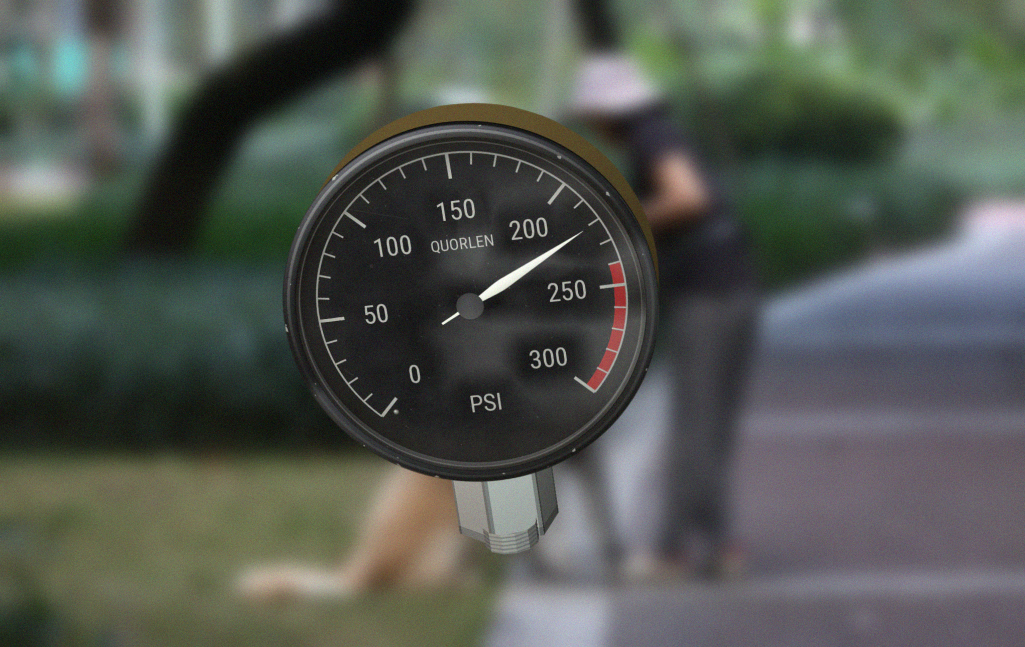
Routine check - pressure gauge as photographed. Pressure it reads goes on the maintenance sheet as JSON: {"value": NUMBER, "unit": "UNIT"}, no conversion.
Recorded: {"value": 220, "unit": "psi"}
